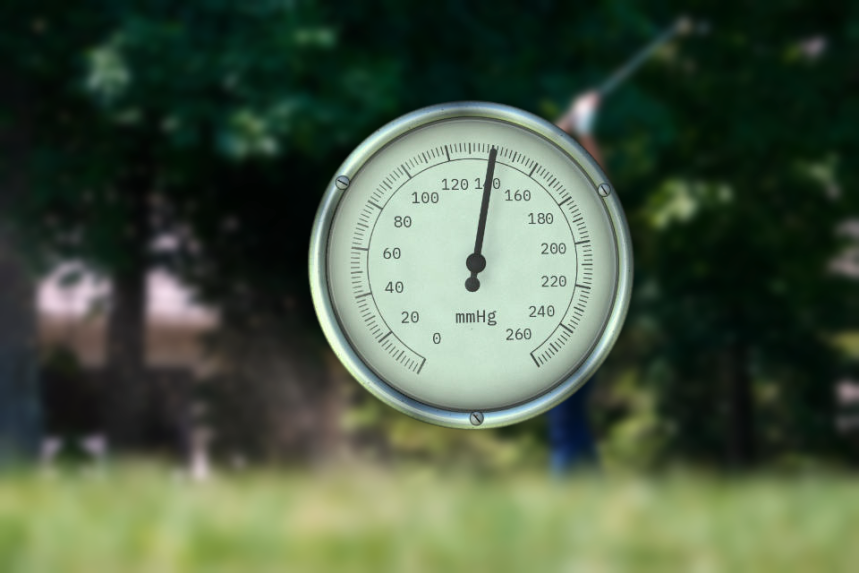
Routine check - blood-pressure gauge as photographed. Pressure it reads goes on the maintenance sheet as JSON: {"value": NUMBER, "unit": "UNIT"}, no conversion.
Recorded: {"value": 140, "unit": "mmHg"}
